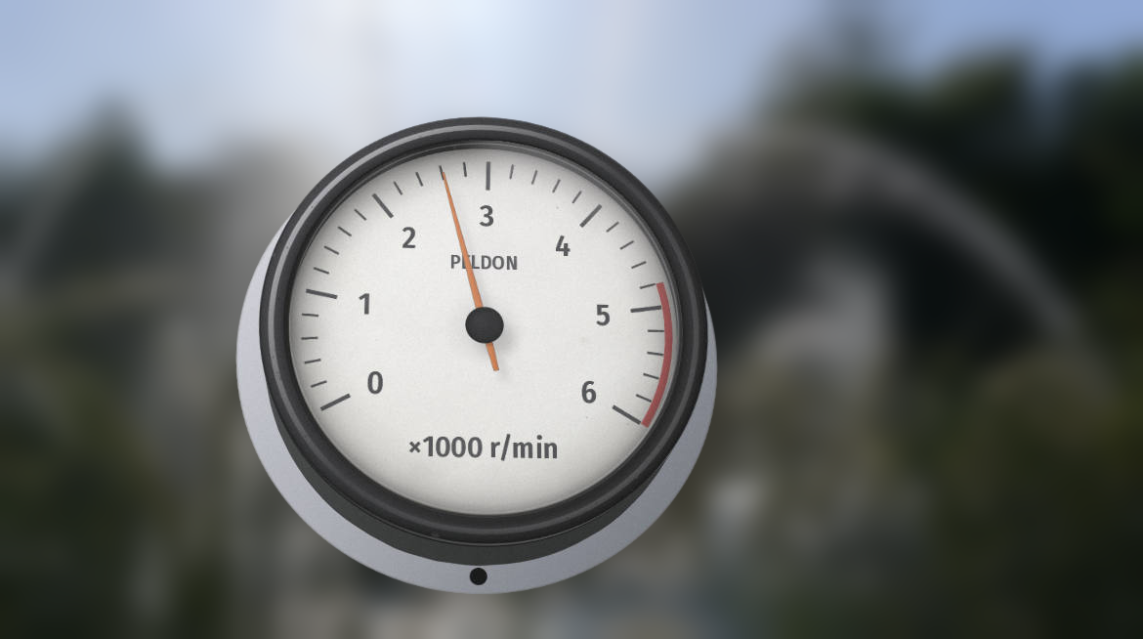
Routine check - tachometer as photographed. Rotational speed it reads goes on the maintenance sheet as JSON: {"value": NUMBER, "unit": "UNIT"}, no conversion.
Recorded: {"value": 2600, "unit": "rpm"}
